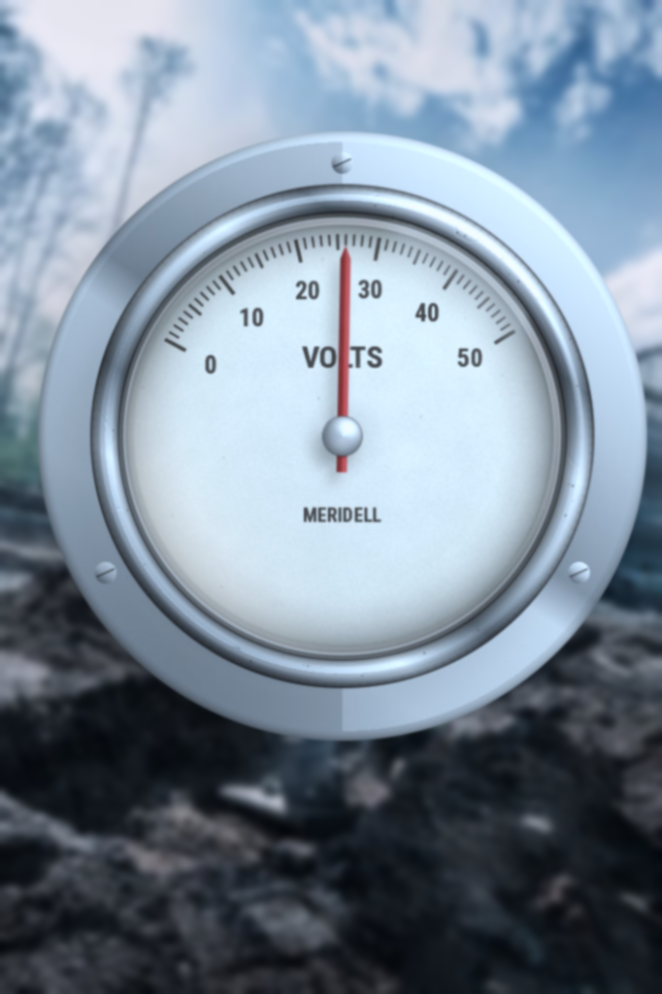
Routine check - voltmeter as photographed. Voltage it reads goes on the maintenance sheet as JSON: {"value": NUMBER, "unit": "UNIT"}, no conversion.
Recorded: {"value": 26, "unit": "V"}
